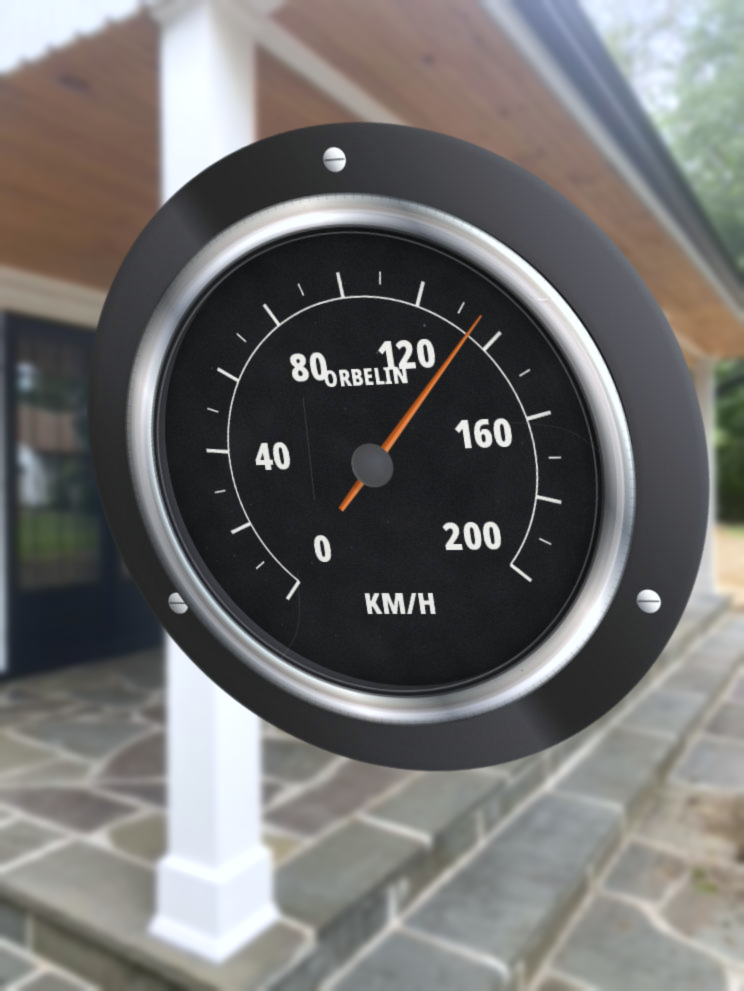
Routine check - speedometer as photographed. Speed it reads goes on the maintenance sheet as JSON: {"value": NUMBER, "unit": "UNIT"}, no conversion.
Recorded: {"value": 135, "unit": "km/h"}
